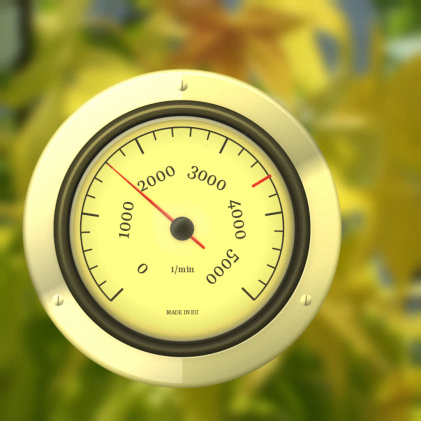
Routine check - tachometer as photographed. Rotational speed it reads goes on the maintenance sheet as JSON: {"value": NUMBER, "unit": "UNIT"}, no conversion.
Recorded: {"value": 1600, "unit": "rpm"}
